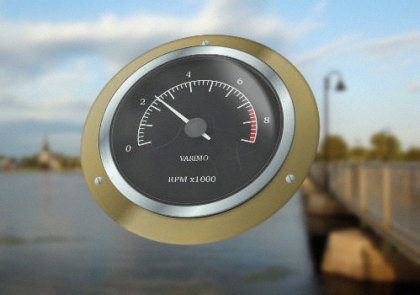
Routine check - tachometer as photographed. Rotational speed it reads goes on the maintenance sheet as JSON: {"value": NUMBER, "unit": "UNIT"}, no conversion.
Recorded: {"value": 2400, "unit": "rpm"}
